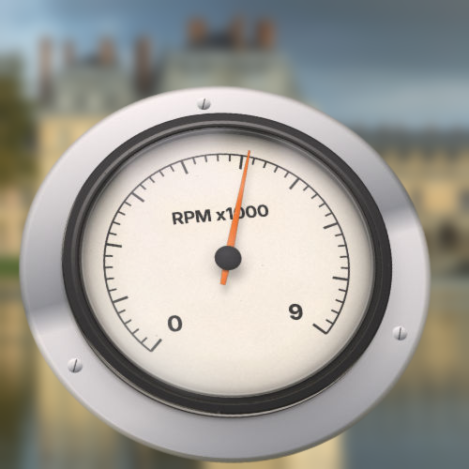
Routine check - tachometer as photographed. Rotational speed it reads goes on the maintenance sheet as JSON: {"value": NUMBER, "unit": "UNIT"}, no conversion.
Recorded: {"value": 5100, "unit": "rpm"}
